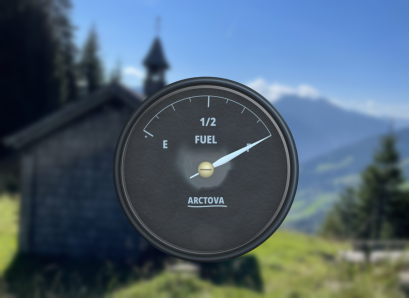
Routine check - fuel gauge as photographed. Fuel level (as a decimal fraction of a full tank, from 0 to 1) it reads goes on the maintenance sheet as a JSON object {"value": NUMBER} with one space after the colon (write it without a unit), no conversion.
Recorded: {"value": 1}
